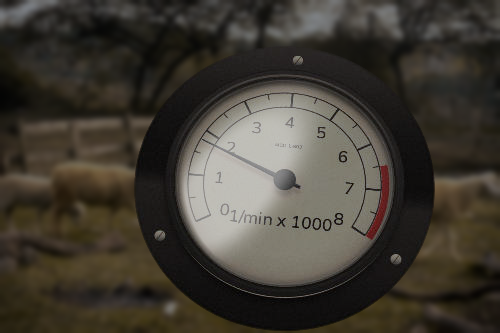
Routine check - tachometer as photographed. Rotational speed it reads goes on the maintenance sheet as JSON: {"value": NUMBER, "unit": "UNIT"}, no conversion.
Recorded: {"value": 1750, "unit": "rpm"}
